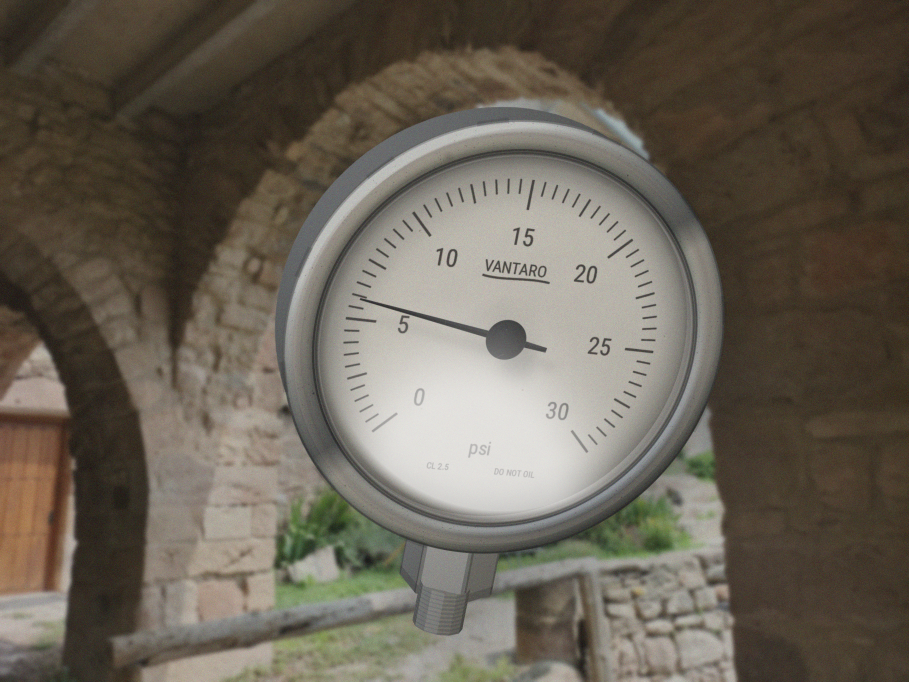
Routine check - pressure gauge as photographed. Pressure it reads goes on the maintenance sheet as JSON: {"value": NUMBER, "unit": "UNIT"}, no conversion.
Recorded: {"value": 6, "unit": "psi"}
